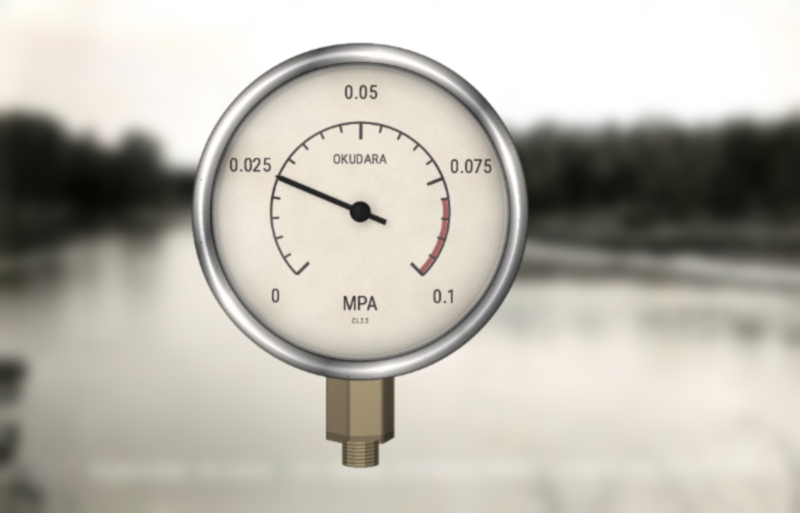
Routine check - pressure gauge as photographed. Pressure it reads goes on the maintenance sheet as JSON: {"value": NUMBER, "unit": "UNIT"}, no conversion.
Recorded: {"value": 0.025, "unit": "MPa"}
